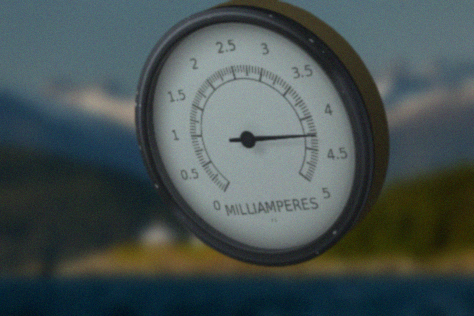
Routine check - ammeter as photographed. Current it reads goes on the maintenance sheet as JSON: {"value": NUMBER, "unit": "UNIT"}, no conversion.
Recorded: {"value": 4.25, "unit": "mA"}
